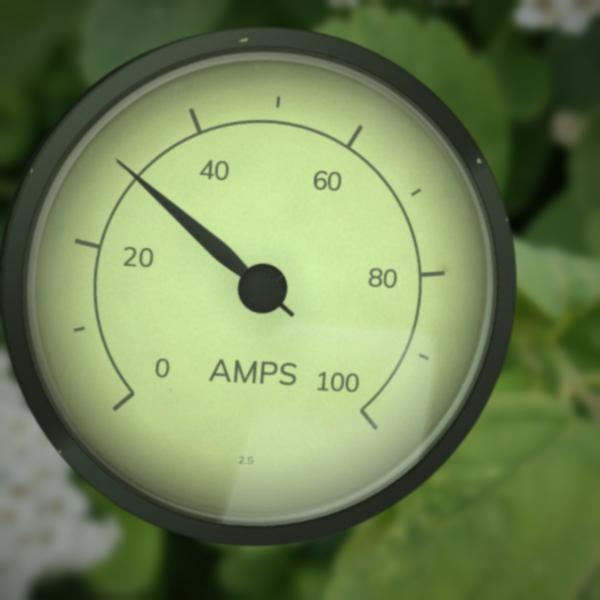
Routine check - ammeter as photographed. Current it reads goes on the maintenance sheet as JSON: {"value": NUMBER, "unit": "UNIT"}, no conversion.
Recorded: {"value": 30, "unit": "A"}
